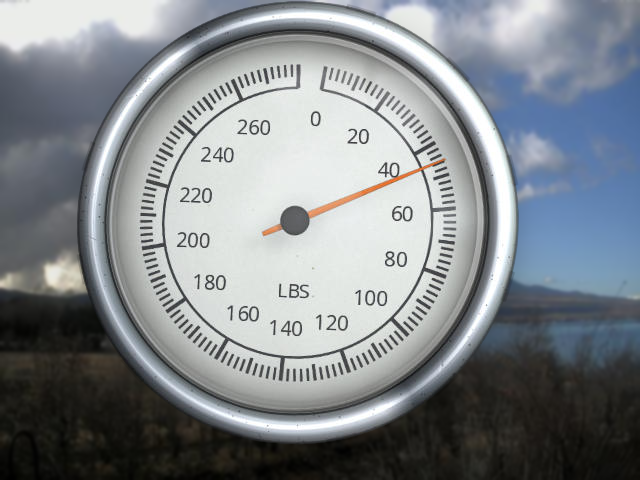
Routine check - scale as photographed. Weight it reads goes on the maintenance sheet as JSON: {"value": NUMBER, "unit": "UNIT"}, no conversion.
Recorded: {"value": 46, "unit": "lb"}
